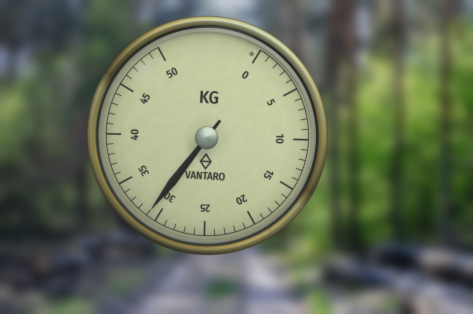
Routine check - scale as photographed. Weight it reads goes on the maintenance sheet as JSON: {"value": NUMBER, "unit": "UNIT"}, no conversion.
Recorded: {"value": 31, "unit": "kg"}
